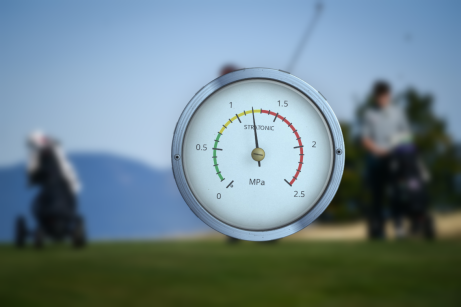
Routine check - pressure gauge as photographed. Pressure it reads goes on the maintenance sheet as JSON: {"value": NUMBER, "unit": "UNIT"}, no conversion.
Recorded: {"value": 1.2, "unit": "MPa"}
